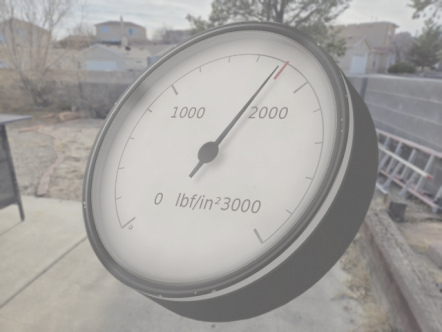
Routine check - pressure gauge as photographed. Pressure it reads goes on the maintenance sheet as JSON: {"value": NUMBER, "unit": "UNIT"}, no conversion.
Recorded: {"value": 1800, "unit": "psi"}
